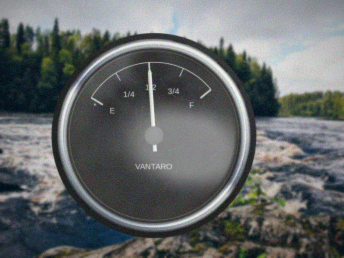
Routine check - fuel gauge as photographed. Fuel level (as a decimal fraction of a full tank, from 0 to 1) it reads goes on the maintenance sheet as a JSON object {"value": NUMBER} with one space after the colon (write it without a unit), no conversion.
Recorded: {"value": 0.5}
